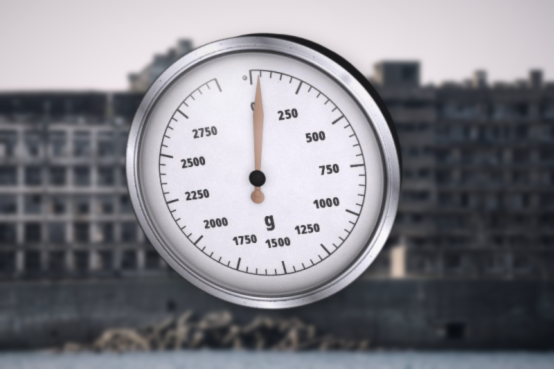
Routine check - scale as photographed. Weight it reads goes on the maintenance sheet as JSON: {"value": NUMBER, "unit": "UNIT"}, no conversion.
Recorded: {"value": 50, "unit": "g"}
